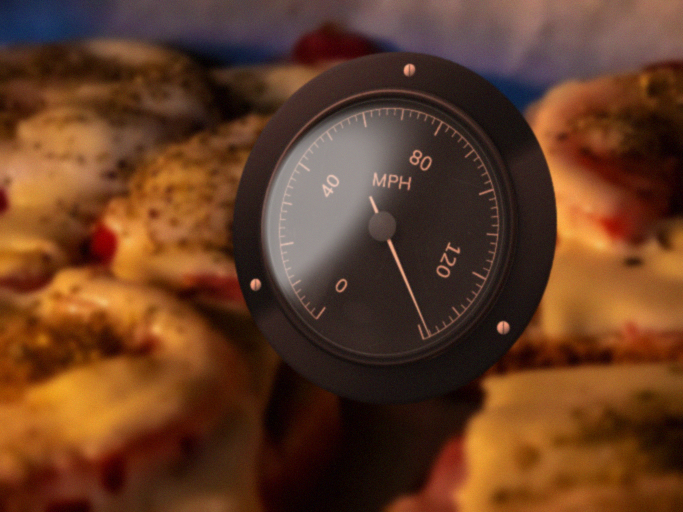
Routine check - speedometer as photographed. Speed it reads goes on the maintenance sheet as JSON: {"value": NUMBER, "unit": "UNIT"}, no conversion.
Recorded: {"value": 138, "unit": "mph"}
